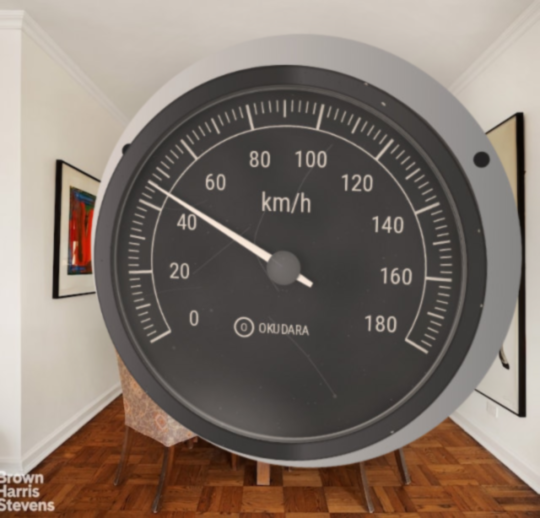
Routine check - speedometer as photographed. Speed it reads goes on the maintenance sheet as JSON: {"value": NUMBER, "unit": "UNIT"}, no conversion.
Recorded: {"value": 46, "unit": "km/h"}
